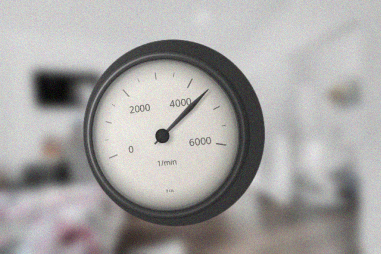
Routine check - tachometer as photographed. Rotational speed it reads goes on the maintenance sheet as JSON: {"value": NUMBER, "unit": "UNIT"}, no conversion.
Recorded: {"value": 4500, "unit": "rpm"}
